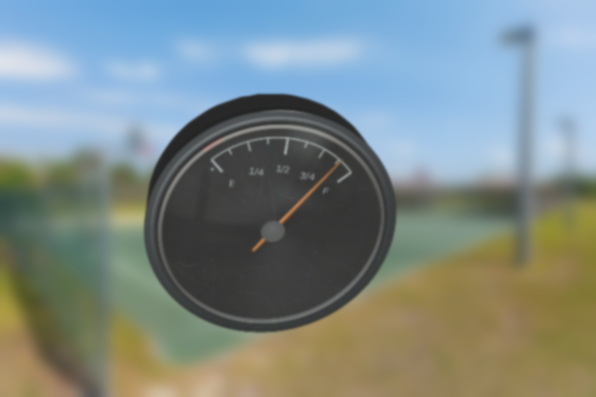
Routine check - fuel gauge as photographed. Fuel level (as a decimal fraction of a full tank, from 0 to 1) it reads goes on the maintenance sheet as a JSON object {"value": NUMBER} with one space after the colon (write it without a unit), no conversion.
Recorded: {"value": 0.875}
